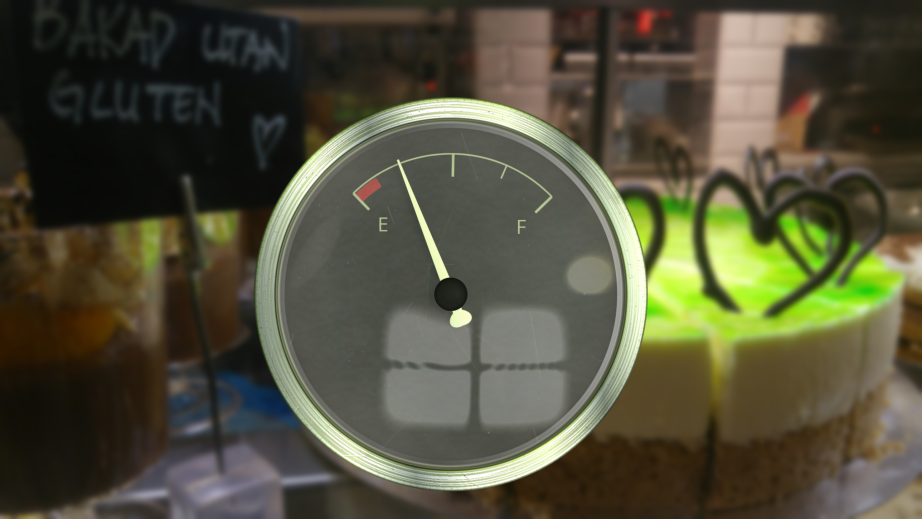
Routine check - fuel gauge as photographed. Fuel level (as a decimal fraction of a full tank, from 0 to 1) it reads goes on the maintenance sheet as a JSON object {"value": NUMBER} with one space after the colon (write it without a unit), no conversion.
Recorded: {"value": 0.25}
